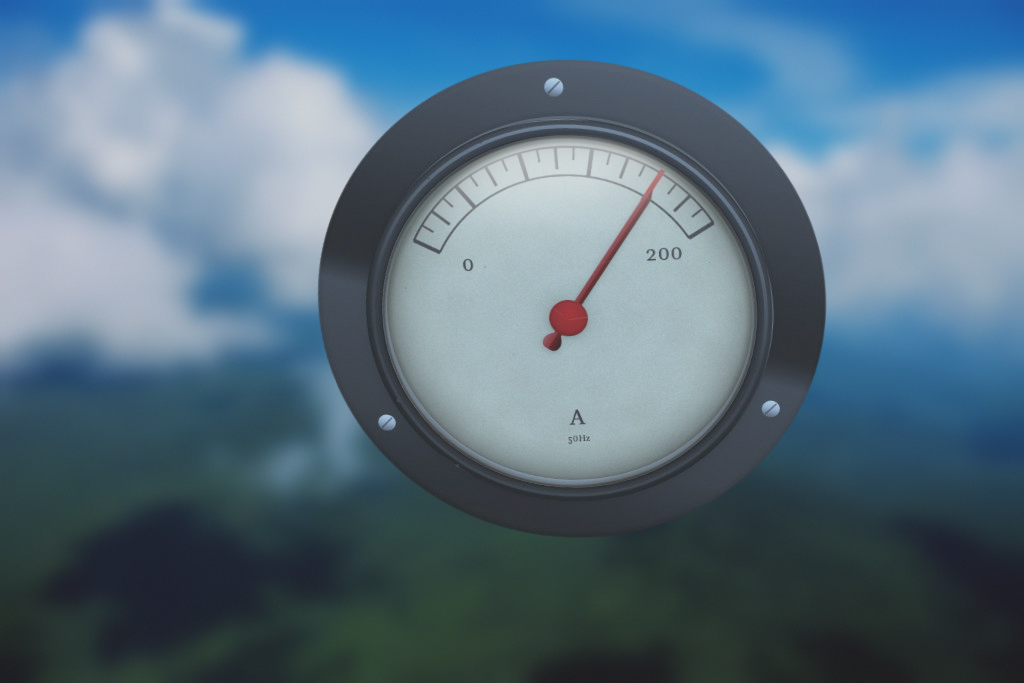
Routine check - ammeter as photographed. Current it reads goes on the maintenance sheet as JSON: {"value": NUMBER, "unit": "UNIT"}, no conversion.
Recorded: {"value": 160, "unit": "A"}
